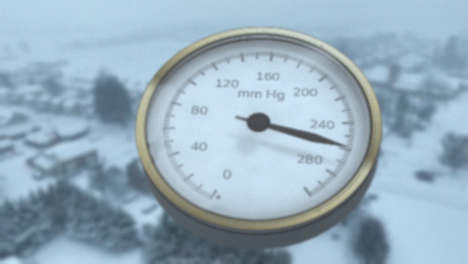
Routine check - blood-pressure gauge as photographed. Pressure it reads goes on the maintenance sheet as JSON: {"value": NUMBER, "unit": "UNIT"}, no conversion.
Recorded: {"value": 260, "unit": "mmHg"}
